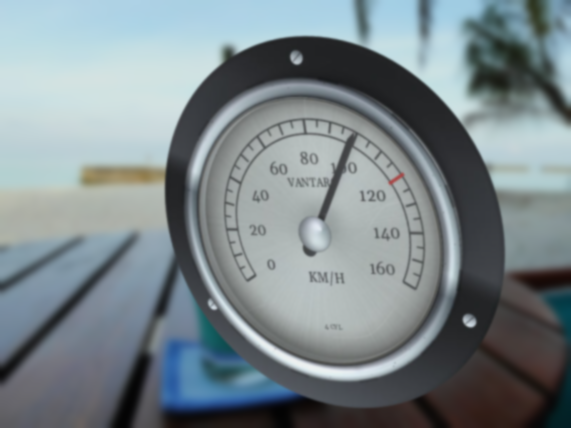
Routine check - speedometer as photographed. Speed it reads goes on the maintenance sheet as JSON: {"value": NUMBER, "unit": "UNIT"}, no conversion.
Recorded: {"value": 100, "unit": "km/h"}
